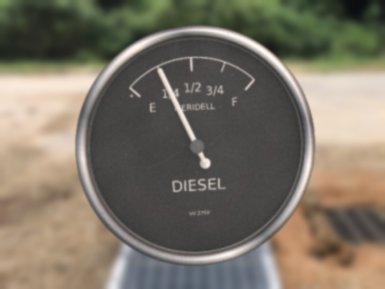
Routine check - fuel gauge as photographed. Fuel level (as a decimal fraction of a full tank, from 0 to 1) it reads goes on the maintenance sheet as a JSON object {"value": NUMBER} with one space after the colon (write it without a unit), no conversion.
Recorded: {"value": 0.25}
